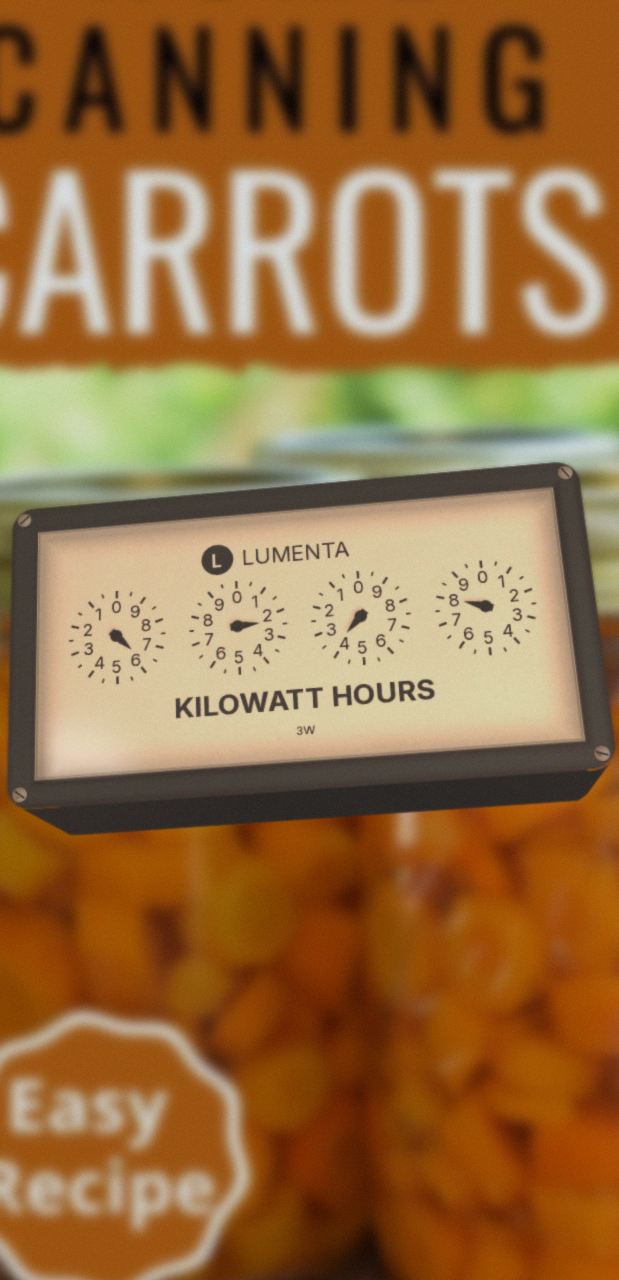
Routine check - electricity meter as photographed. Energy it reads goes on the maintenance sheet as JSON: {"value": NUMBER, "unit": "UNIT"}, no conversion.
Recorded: {"value": 6238, "unit": "kWh"}
